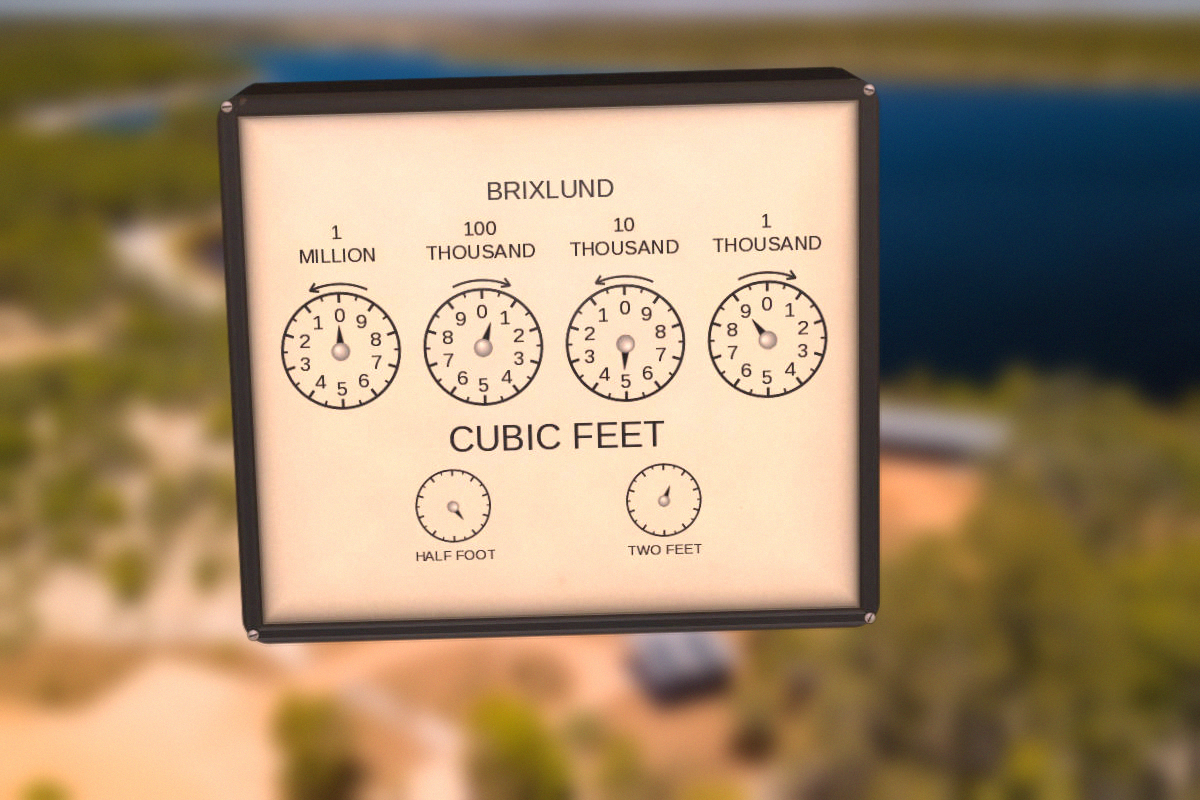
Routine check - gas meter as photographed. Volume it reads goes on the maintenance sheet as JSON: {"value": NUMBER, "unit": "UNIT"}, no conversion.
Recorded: {"value": 4900, "unit": "ft³"}
